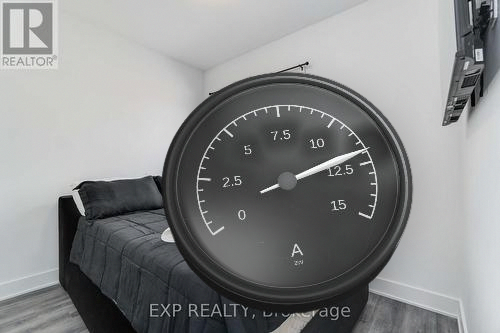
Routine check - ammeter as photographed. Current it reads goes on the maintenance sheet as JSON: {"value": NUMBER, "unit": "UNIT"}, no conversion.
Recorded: {"value": 12, "unit": "A"}
